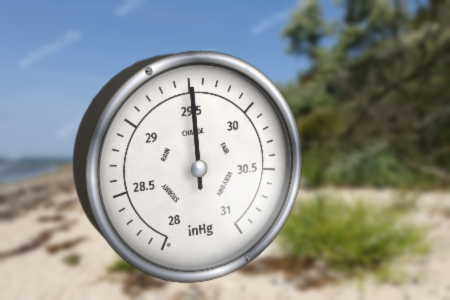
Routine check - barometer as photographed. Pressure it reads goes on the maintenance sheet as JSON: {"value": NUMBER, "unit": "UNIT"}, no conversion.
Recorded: {"value": 29.5, "unit": "inHg"}
